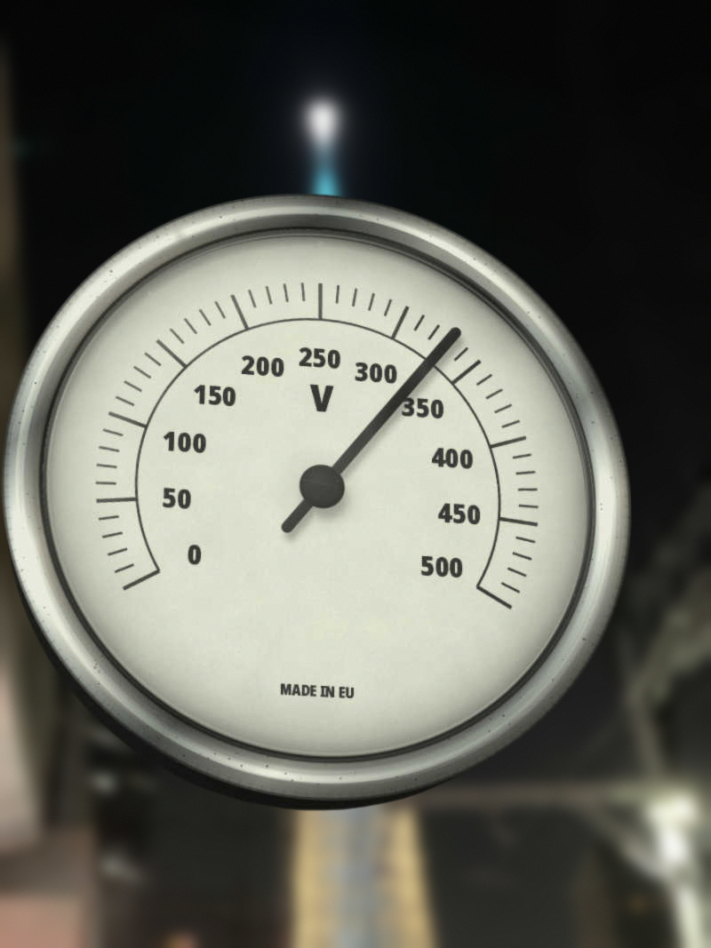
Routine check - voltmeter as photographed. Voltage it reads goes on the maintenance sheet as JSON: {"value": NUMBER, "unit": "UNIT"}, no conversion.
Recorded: {"value": 330, "unit": "V"}
